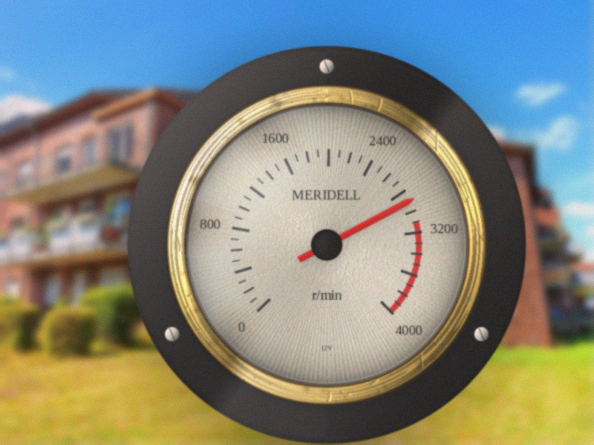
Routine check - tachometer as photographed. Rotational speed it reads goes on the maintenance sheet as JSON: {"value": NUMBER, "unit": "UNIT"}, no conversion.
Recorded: {"value": 2900, "unit": "rpm"}
